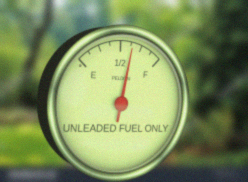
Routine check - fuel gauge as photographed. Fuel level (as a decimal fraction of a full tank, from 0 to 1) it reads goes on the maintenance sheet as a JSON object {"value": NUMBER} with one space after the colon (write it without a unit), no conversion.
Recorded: {"value": 0.625}
